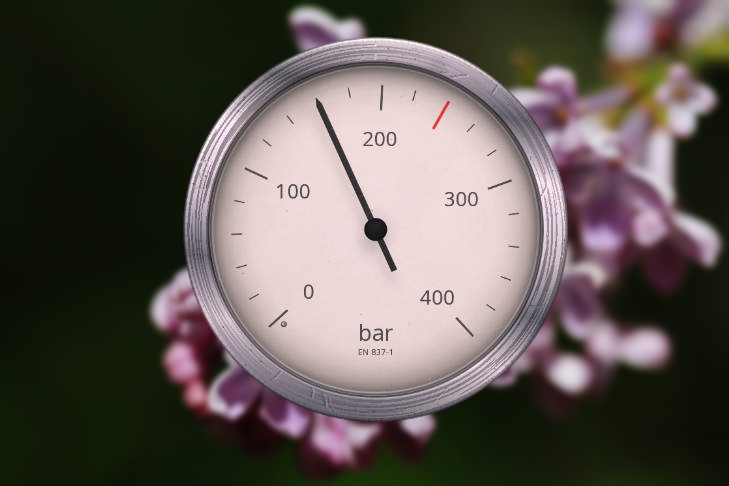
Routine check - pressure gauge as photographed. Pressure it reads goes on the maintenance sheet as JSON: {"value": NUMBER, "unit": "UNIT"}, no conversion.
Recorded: {"value": 160, "unit": "bar"}
